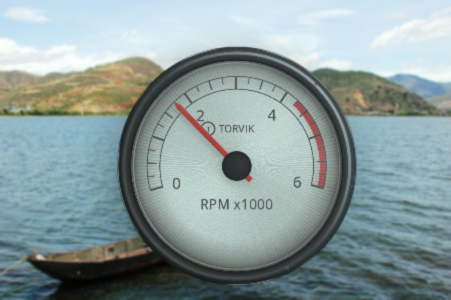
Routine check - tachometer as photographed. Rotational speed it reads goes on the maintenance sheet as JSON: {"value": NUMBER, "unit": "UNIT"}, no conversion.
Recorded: {"value": 1750, "unit": "rpm"}
